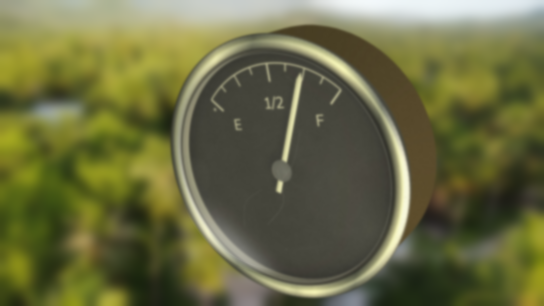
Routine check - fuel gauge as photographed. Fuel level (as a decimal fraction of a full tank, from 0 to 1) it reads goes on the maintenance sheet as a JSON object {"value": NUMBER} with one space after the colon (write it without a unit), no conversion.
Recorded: {"value": 0.75}
